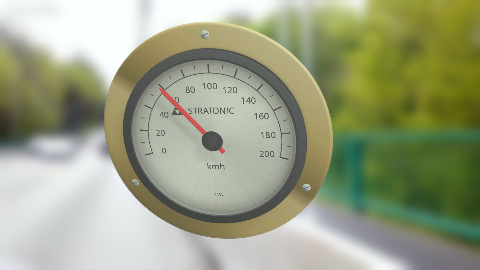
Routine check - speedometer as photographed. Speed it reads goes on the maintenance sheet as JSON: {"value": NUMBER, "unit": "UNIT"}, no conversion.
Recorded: {"value": 60, "unit": "km/h"}
